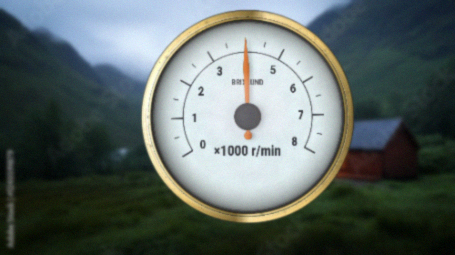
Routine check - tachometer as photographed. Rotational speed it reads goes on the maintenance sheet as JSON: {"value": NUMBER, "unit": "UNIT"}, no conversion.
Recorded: {"value": 4000, "unit": "rpm"}
